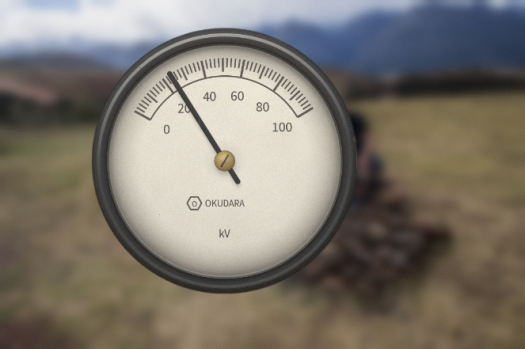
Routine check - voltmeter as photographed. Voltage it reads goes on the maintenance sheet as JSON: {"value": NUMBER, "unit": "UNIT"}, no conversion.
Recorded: {"value": 24, "unit": "kV"}
